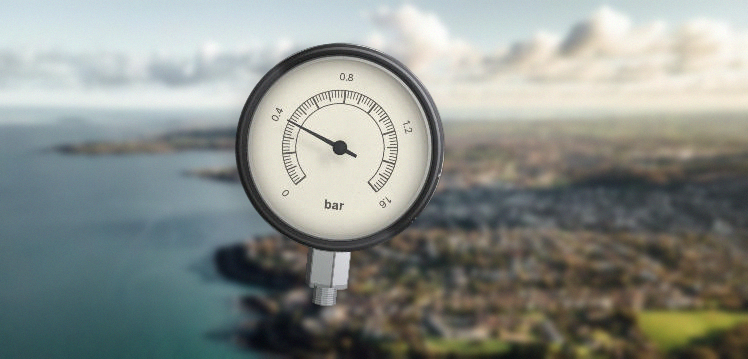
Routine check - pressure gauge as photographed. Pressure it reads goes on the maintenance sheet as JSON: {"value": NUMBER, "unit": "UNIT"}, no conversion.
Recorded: {"value": 0.4, "unit": "bar"}
